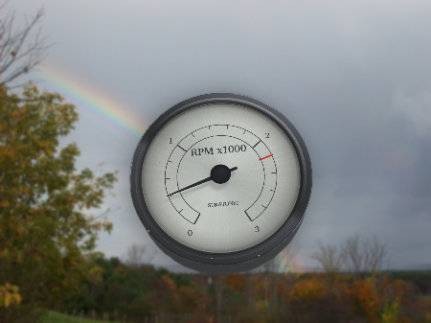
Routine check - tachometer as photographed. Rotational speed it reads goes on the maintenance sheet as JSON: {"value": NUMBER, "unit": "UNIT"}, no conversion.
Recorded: {"value": 400, "unit": "rpm"}
